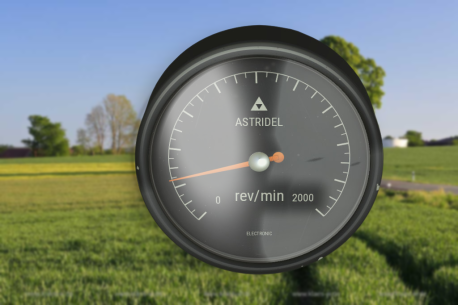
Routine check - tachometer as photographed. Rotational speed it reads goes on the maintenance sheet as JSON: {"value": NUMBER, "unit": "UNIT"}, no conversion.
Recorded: {"value": 250, "unit": "rpm"}
